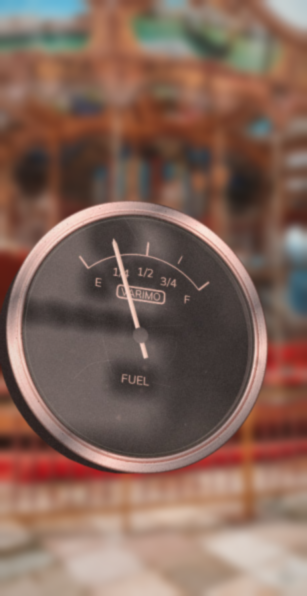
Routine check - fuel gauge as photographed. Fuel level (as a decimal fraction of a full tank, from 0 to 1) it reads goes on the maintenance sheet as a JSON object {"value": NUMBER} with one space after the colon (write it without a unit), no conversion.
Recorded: {"value": 0.25}
